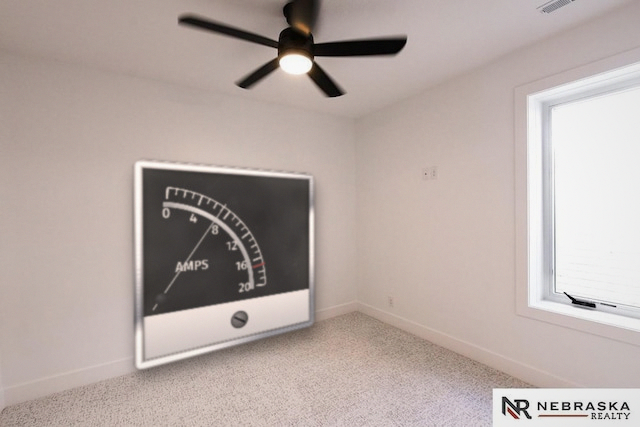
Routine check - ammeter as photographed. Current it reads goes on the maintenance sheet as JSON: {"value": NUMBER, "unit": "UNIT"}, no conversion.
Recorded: {"value": 7, "unit": "A"}
